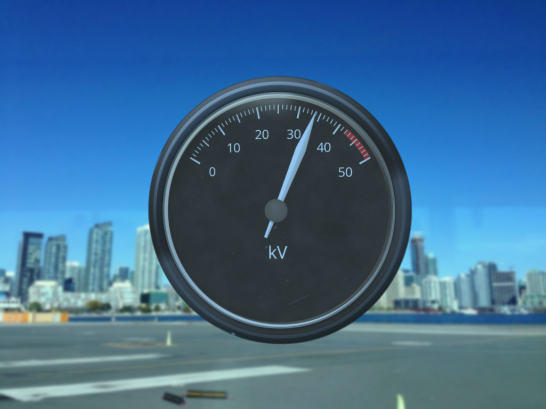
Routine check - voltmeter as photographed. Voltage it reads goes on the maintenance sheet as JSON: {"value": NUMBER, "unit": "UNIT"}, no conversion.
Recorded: {"value": 34, "unit": "kV"}
